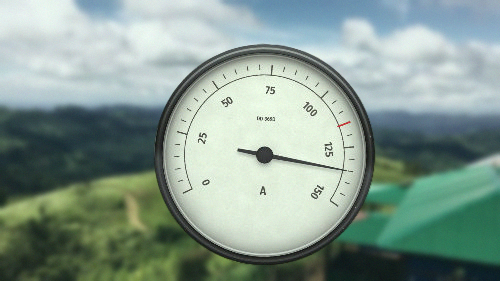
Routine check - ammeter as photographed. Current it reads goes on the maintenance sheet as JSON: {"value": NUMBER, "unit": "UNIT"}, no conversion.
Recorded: {"value": 135, "unit": "A"}
